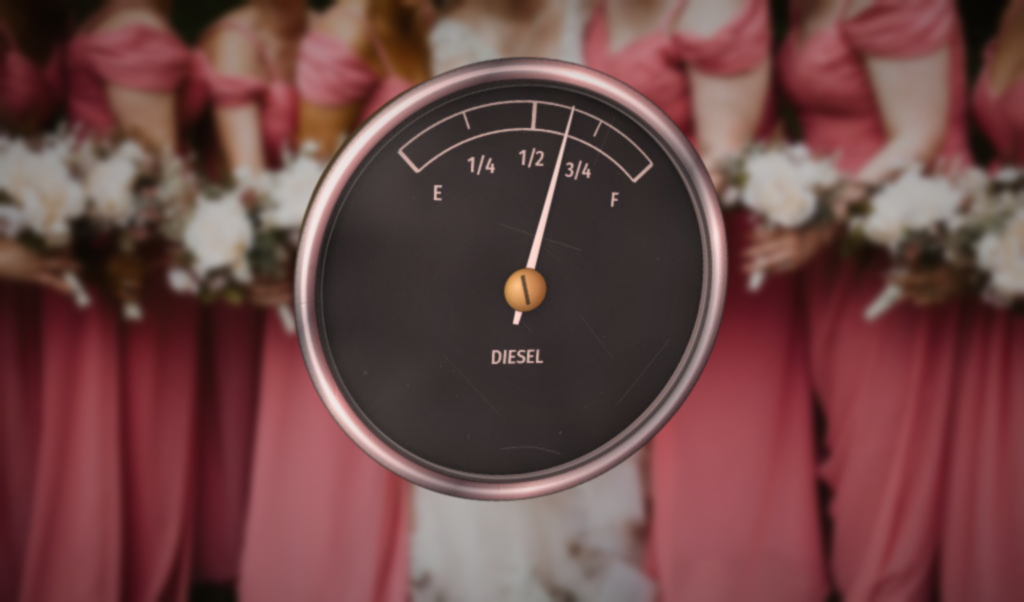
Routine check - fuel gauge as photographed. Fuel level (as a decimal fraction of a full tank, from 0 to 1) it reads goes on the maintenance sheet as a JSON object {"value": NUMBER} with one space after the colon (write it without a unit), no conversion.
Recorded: {"value": 0.625}
